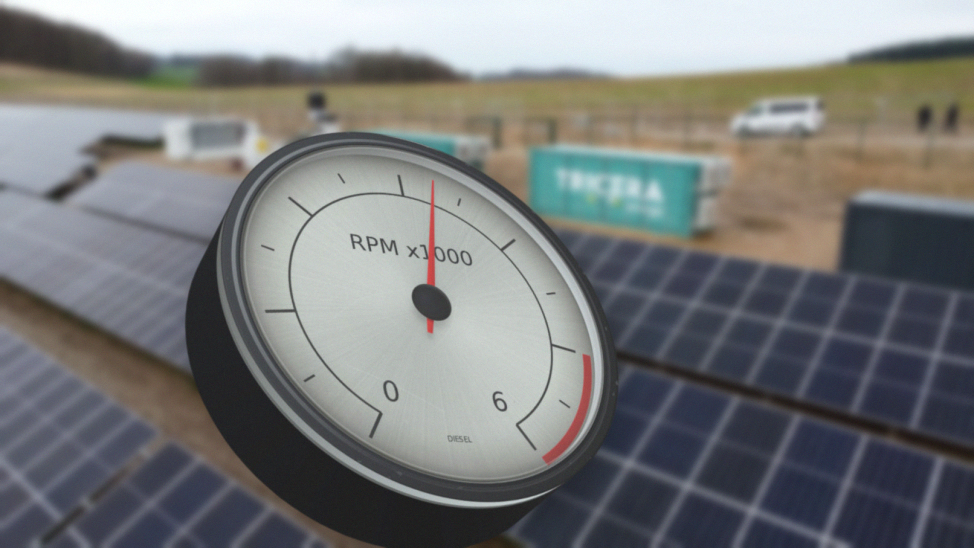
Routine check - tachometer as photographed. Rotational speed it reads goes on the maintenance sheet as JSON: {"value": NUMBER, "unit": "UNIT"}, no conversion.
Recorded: {"value": 3250, "unit": "rpm"}
